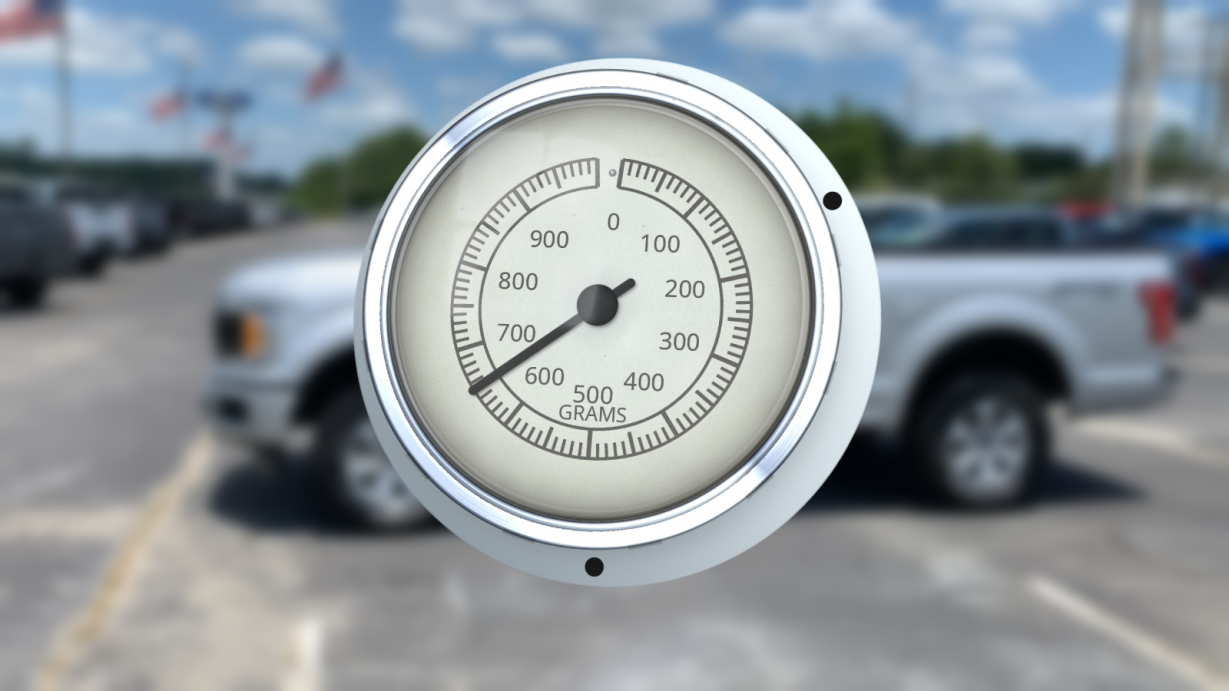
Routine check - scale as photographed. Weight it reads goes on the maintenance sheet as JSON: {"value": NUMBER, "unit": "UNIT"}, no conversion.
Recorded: {"value": 650, "unit": "g"}
